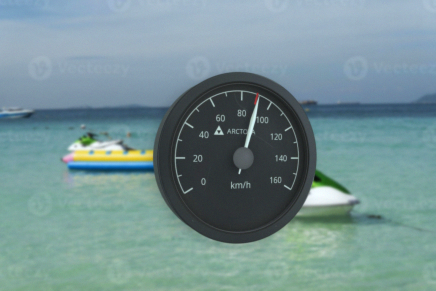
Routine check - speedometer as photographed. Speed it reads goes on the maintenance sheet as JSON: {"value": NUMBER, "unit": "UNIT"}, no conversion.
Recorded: {"value": 90, "unit": "km/h"}
